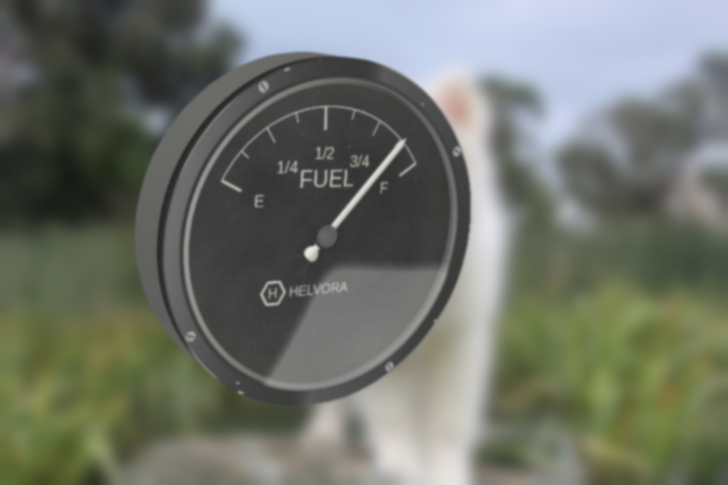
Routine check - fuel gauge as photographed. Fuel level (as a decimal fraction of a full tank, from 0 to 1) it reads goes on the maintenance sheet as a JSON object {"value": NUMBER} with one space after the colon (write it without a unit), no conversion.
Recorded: {"value": 0.875}
